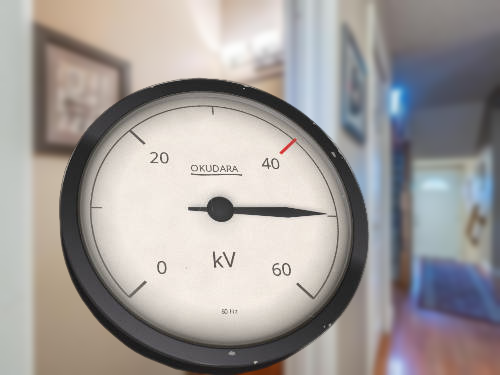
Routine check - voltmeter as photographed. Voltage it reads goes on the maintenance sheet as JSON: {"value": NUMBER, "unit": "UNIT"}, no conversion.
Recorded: {"value": 50, "unit": "kV"}
